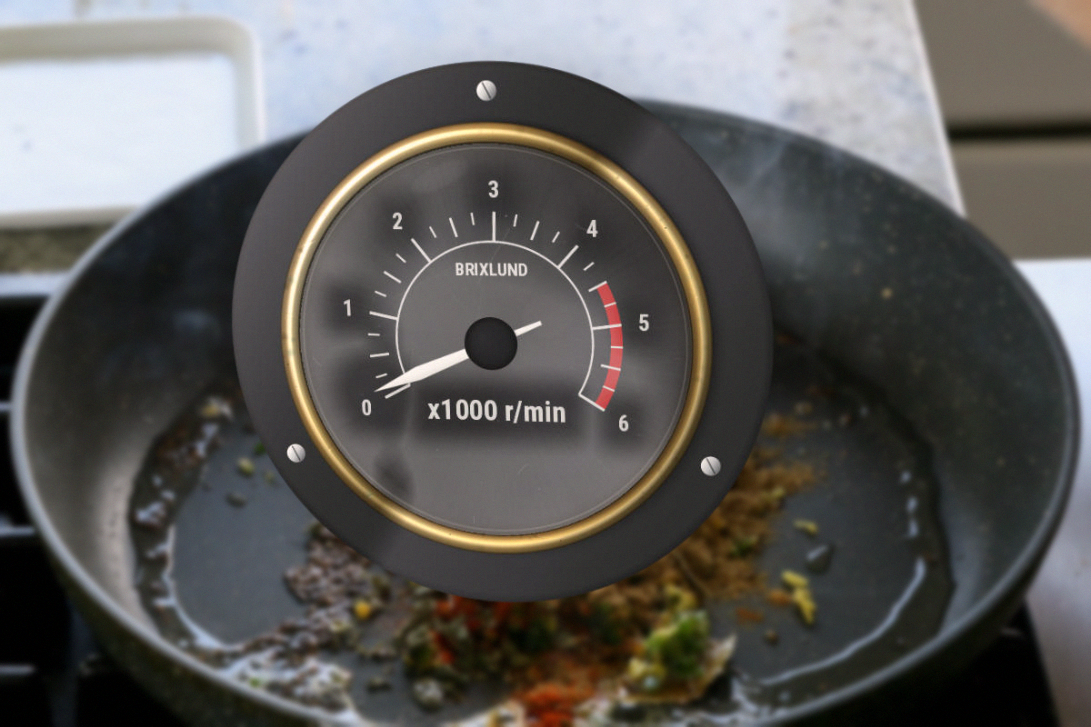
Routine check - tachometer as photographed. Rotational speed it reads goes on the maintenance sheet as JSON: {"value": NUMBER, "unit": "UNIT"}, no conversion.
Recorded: {"value": 125, "unit": "rpm"}
